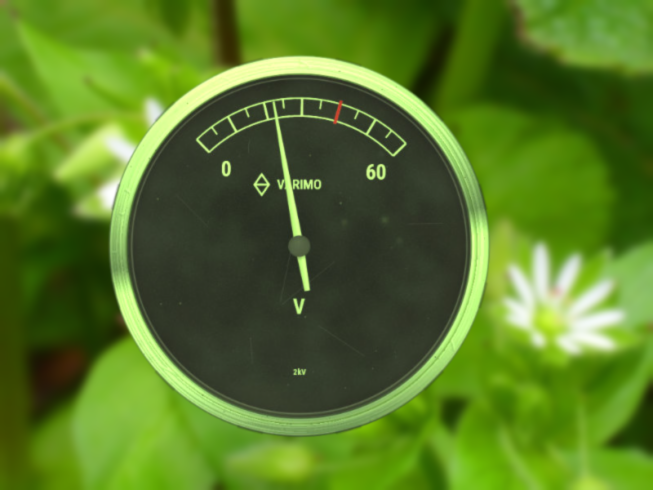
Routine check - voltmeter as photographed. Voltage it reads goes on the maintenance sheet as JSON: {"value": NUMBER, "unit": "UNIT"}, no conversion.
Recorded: {"value": 22.5, "unit": "V"}
